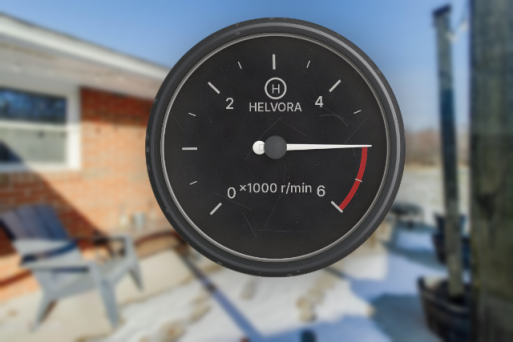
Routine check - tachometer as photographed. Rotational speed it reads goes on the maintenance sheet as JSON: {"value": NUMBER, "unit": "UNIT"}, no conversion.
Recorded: {"value": 5000, "unit": "rpm"}
